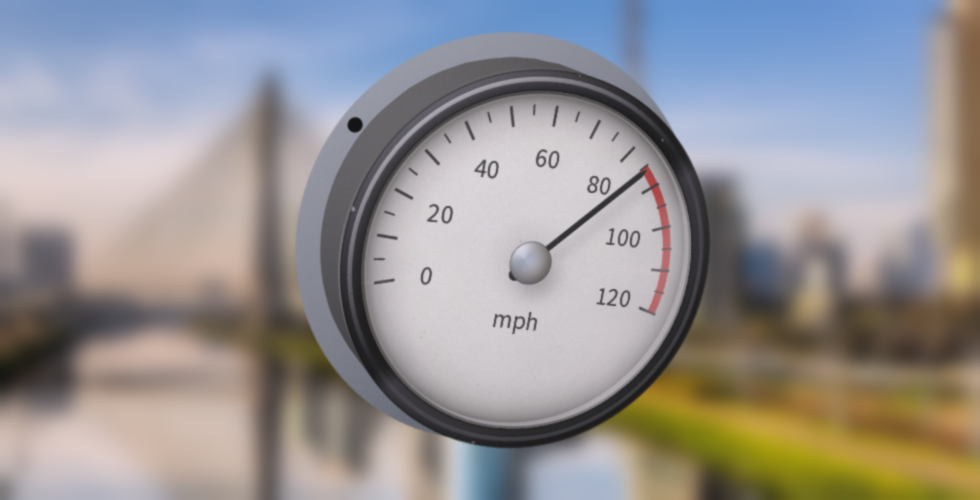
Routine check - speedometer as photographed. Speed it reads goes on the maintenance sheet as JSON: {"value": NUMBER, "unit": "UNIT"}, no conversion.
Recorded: {"value": 85, "unit": "mph"}
